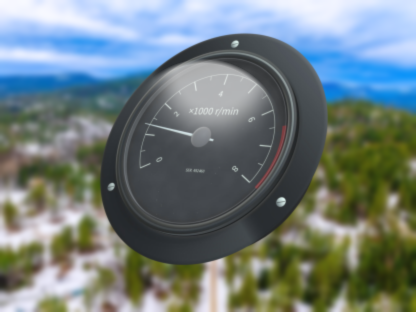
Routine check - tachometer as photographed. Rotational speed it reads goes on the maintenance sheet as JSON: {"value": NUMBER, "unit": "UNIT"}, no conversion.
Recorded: {"value": 1250, "unit": "rpm"}
